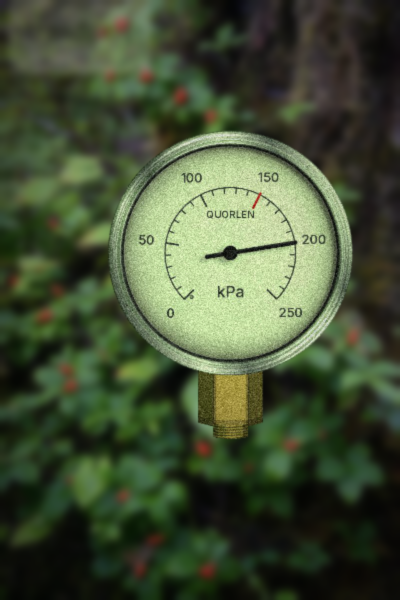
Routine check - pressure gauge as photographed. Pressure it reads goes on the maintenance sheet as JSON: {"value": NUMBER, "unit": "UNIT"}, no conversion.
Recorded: {"value": 200, "unit": "kPa"}
